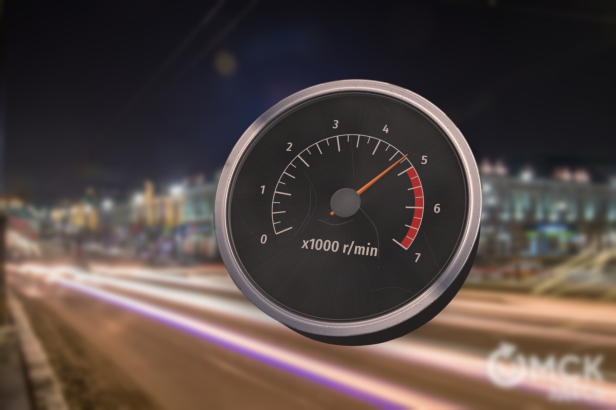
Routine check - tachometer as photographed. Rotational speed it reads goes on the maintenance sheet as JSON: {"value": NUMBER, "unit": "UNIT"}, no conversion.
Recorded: {"value": 4750, "unit": "rpm"}
